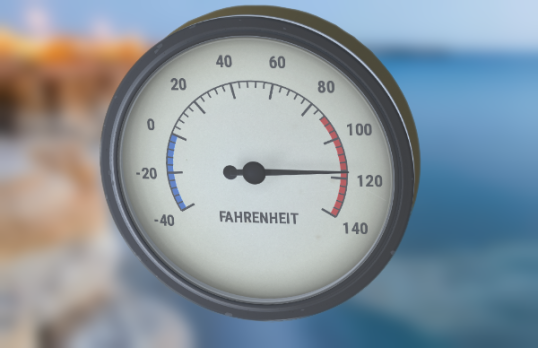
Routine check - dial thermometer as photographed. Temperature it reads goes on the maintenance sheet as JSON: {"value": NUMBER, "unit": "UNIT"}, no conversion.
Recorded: {"value": 116, "unit": "°F"}
